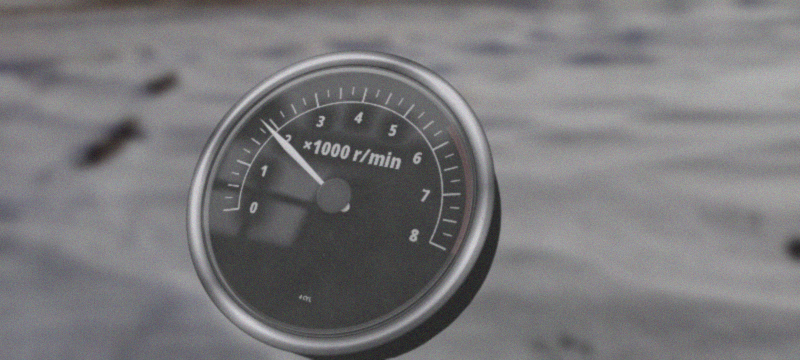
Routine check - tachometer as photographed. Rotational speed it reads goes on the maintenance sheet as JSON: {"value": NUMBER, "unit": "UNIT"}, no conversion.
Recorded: {"value": 1875, "unit": "rpm"}
